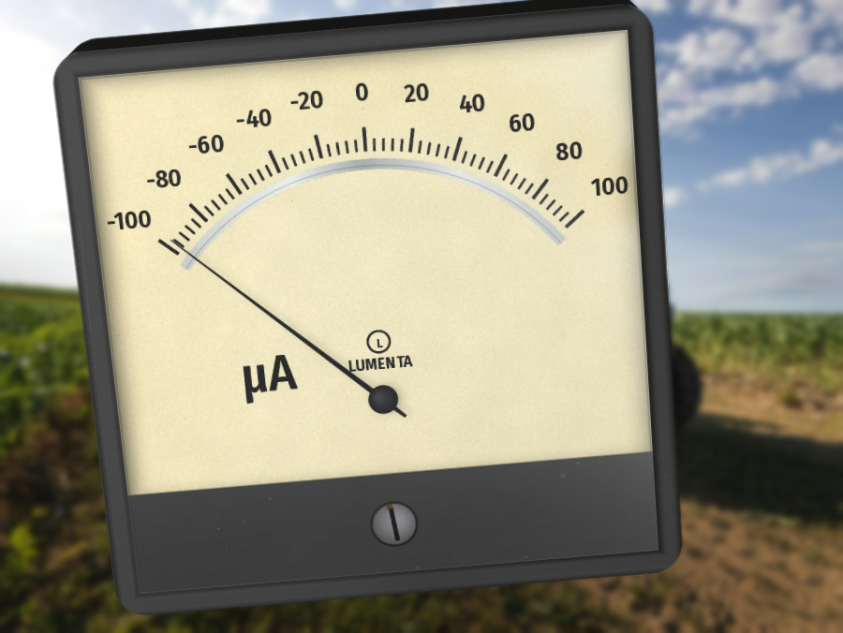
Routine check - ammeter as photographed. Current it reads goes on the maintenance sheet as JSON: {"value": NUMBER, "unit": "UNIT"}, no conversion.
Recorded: {"value": -96, "unit": "µA"}
